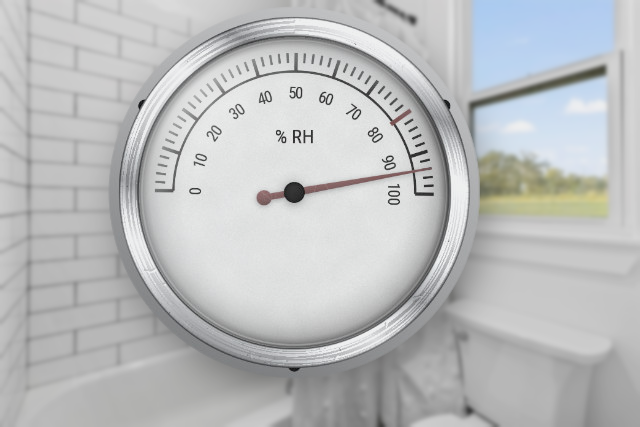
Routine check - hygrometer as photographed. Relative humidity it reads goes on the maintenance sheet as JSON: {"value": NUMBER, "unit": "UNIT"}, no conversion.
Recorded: {"value": 94, "unit": "%"}
